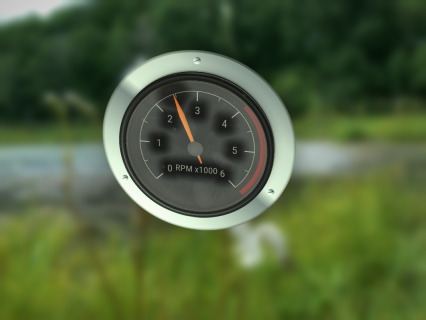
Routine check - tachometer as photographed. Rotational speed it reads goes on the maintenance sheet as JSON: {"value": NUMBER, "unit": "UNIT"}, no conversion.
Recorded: {"value": 2500, "unit": "rpm"}
